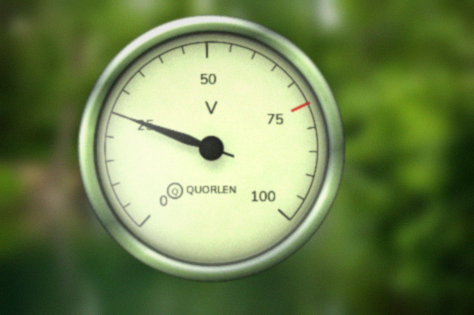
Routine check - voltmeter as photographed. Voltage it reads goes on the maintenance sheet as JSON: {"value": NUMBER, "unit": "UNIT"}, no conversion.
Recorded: {"value": 25, "unit": "V"}
